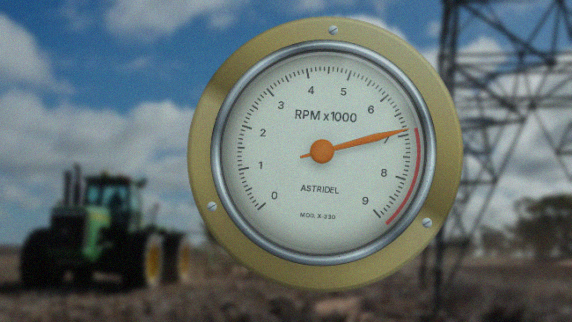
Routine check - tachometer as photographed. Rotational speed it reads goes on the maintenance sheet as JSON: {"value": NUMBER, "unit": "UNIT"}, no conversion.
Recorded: {"value": 6900, "unit": "rpm"}
